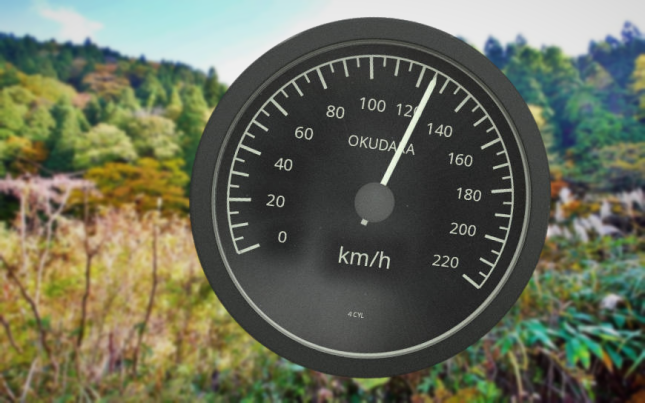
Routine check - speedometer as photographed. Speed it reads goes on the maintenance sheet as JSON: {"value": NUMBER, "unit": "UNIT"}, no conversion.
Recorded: {"value": 125, "unit": "km/h"}
